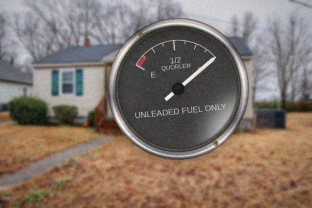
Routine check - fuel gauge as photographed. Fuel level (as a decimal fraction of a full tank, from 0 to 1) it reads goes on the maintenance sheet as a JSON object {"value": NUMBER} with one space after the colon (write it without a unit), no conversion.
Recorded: {"value": 1}
